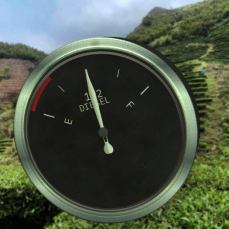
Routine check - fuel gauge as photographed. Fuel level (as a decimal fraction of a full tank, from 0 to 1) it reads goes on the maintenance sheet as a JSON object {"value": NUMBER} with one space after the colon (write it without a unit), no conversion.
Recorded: {"value": 0.5}
